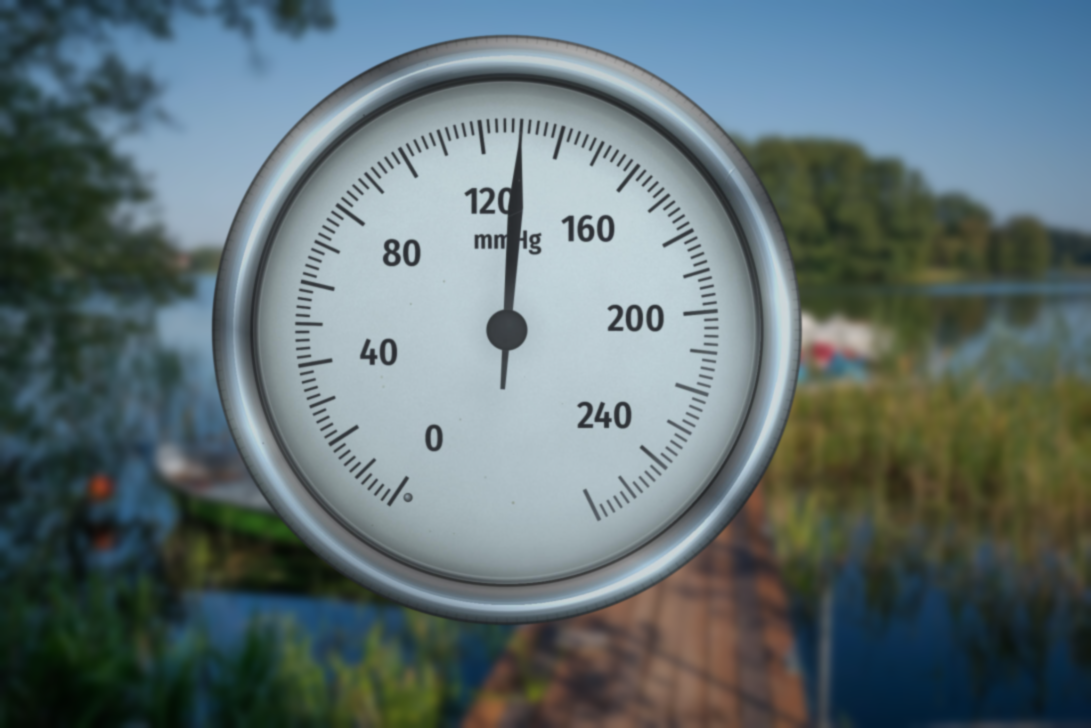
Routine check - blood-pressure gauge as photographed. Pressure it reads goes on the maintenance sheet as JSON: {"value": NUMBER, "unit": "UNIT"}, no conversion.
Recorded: {"value": 130, "unit": "mmHg"}
